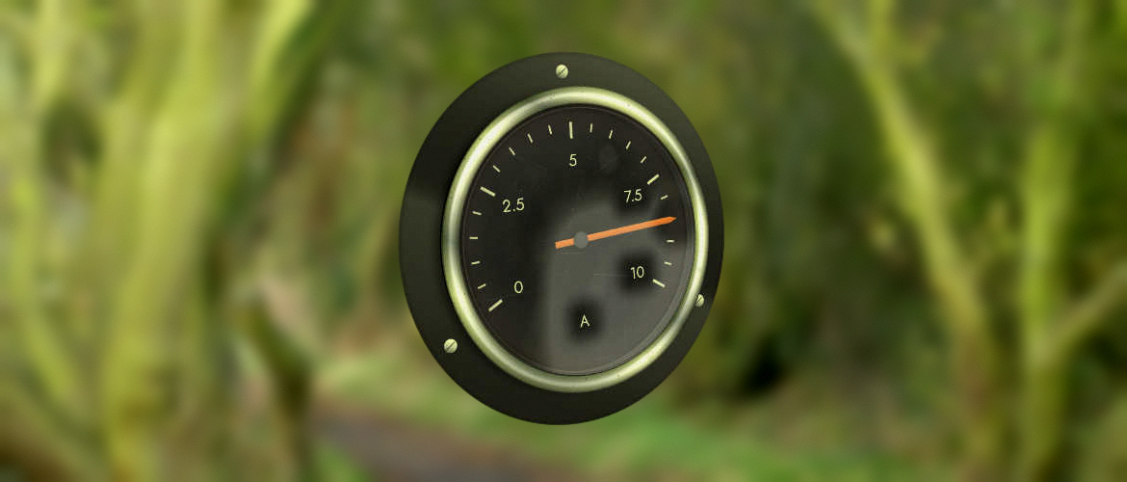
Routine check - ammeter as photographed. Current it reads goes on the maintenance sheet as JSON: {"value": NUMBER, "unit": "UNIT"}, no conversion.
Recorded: {"value": 8.5, "unit": "A"}
